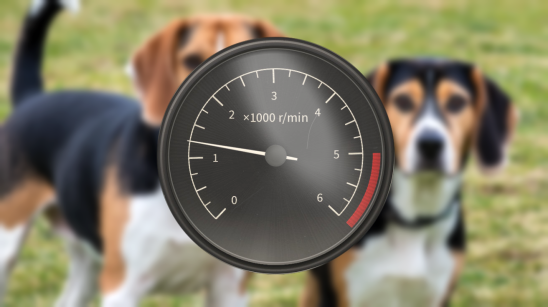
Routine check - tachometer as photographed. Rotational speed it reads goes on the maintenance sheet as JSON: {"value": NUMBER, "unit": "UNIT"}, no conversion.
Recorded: {"value": 1250, "unit": "rpm"}
